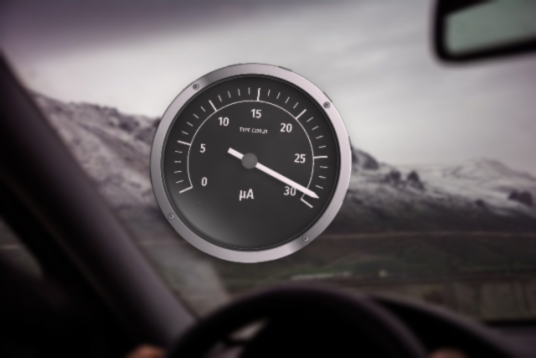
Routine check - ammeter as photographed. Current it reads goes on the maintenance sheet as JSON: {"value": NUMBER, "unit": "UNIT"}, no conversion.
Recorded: {"value": 29, "unit": "µA"}
